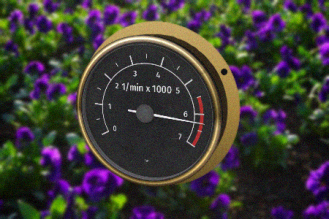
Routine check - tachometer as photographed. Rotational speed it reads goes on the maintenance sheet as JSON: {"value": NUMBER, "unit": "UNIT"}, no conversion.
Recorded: {"value": 6250, "unit": "rpm"}
